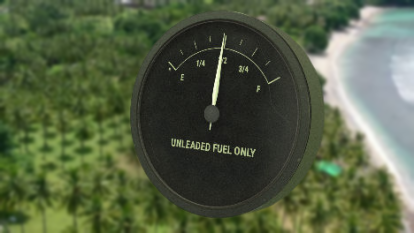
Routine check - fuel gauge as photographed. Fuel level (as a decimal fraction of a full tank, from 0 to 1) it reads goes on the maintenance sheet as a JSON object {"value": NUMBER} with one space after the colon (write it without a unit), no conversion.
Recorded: {"value": 0.5}
